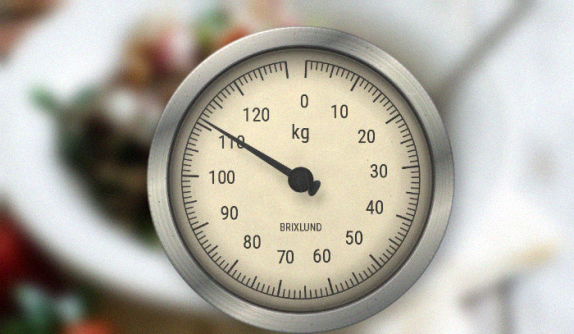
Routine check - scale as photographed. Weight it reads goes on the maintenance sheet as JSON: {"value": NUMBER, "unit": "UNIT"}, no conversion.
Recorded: {"value": 111, "unit": "kg"}
